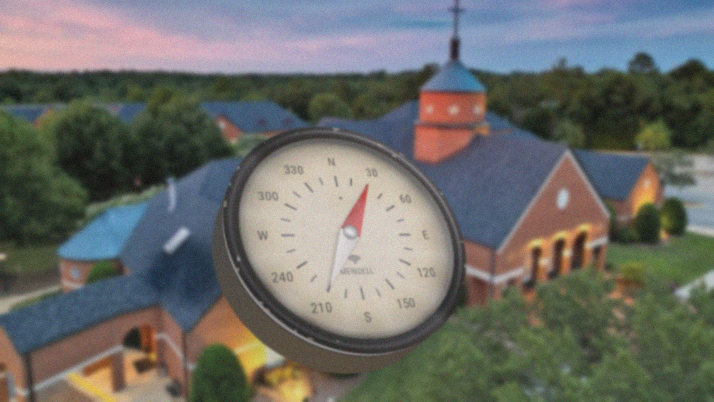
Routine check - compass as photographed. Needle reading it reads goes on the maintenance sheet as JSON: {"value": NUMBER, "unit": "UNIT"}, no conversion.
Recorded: {"value": 30, "unit": "°"}
